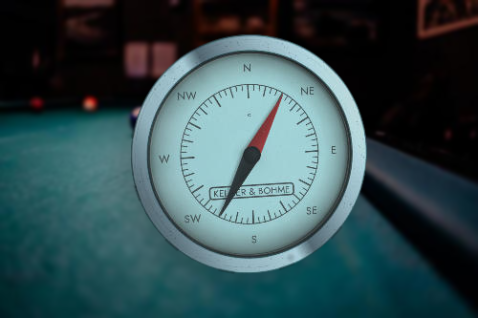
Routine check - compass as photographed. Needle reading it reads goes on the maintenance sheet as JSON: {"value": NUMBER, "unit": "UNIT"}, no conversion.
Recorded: {"value": 30, "unit": "°"}
